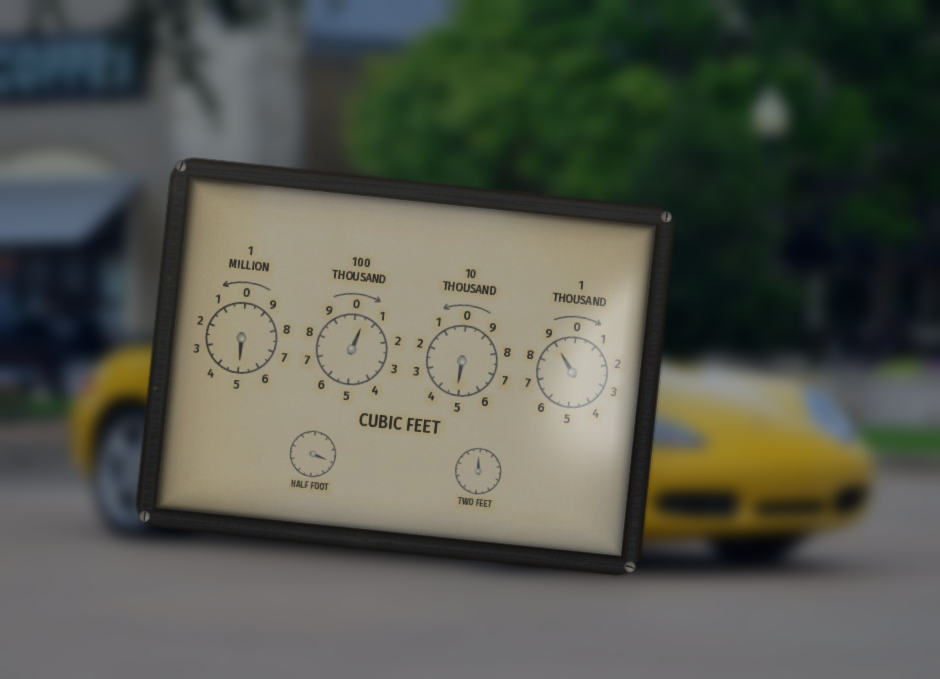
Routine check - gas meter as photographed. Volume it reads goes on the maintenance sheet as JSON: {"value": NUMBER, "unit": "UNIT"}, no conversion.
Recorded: {"value": 504900, "unit": "ft³"}
